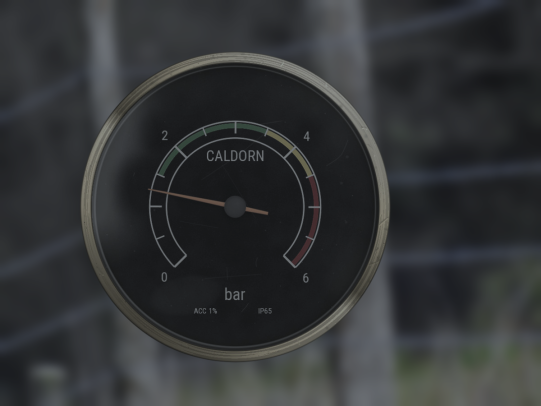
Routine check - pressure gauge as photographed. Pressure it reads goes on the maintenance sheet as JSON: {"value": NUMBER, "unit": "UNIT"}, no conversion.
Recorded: {"value": 1.25, "unit": "bar"}
